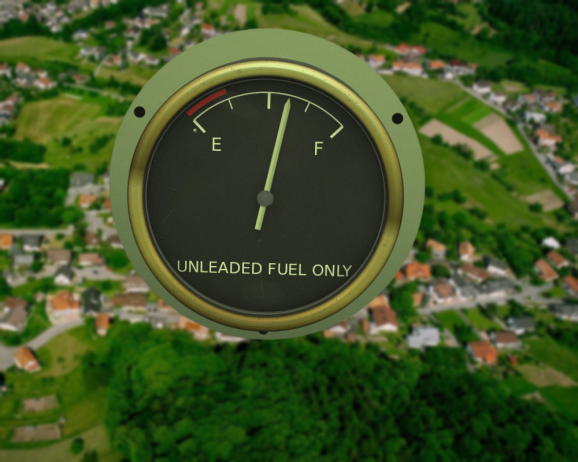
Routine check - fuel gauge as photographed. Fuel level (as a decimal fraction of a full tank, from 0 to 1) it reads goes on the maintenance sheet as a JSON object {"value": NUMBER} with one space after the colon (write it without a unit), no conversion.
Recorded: {"value": 0.625}
